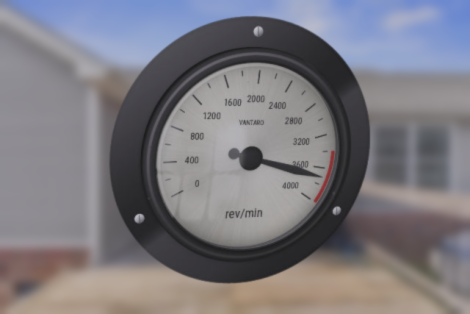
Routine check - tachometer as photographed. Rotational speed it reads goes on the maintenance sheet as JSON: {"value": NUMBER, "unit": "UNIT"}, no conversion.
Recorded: {"value": 3700, "unit": "rpm"}
